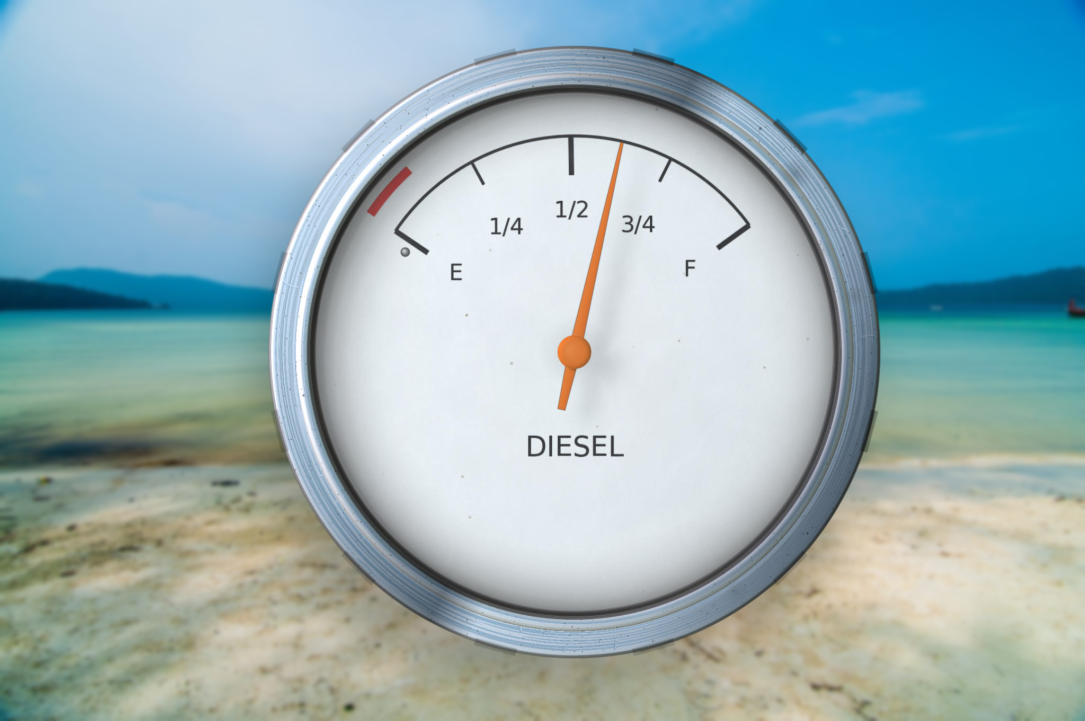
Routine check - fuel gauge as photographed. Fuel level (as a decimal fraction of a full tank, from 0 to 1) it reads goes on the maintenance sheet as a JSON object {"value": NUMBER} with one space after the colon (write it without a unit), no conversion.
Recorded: {"value": 0.625}
